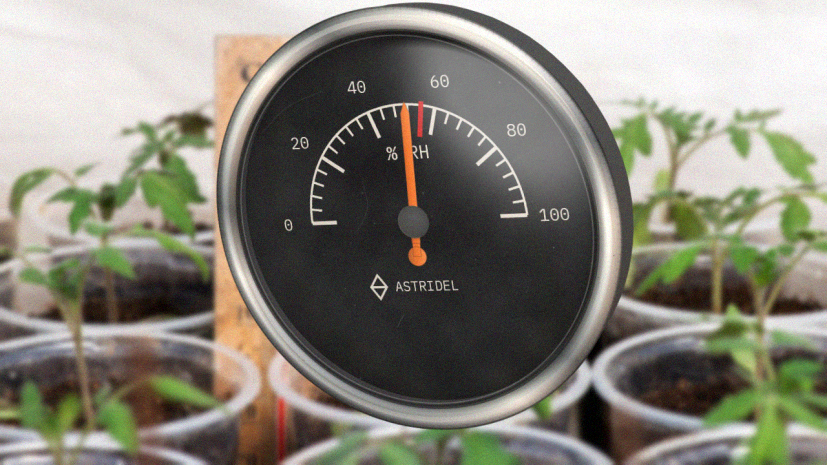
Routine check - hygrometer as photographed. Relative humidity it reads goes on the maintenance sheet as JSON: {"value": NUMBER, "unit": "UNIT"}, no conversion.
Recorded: {"value": 52, "unit": "%"}
